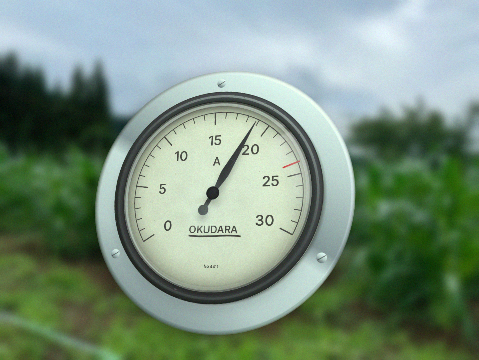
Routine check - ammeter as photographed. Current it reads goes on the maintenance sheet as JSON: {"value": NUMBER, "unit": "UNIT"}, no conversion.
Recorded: {"value": 19, "unit": "A"}
